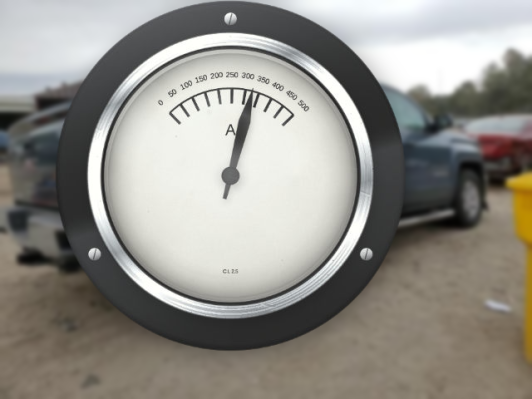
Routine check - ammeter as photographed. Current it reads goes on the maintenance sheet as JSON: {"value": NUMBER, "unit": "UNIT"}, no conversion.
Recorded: {"value": 325, "unit": "A"}
